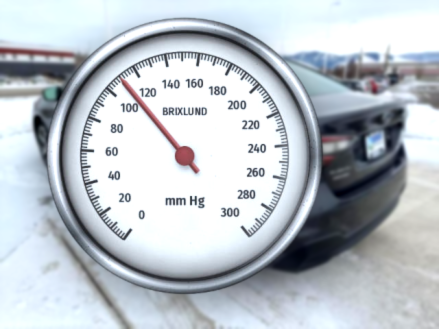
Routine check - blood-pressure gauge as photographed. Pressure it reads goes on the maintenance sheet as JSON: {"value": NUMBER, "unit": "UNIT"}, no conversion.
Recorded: {"value": 110, "unit": "mmHg"}
